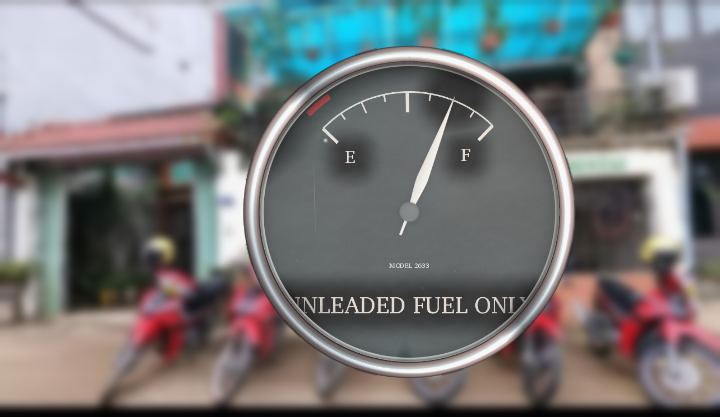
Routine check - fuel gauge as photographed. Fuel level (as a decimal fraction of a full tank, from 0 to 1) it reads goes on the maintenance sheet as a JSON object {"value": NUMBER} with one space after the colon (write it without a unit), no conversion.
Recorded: {"value": 0.75}
